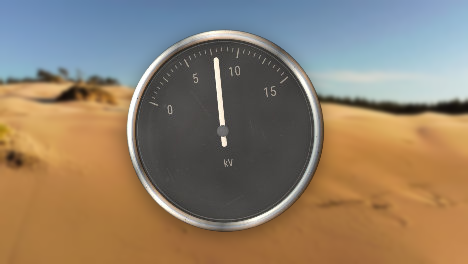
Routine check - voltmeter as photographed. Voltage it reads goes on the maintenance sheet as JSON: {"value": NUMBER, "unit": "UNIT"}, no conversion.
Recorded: {"value": 8, "unit": "kV"}
